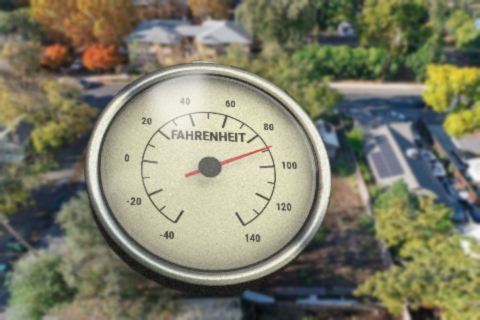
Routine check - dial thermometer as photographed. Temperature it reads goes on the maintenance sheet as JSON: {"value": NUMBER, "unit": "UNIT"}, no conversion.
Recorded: {"value": 90, "unit": "°F"}
